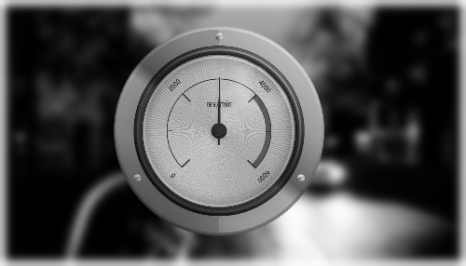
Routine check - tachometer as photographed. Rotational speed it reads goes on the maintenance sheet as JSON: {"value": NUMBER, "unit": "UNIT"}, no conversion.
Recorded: {"value": 3000, "unit": "rpm"}
